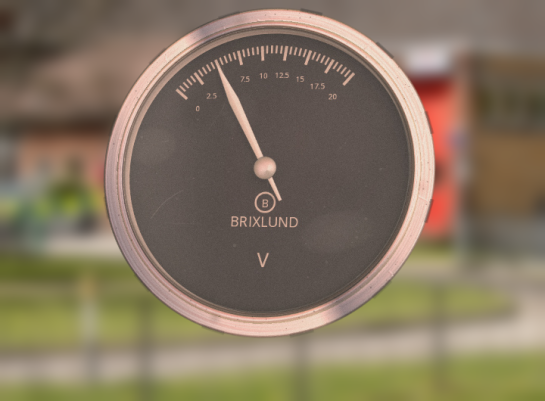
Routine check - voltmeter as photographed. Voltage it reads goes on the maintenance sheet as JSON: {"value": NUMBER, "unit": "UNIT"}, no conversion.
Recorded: {"value": 5, "unit": "V"}
